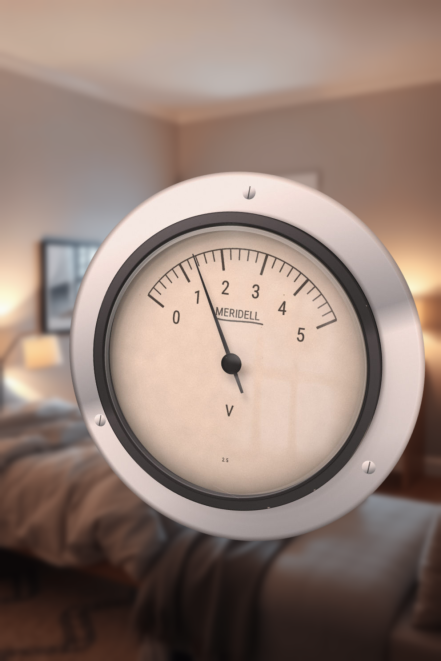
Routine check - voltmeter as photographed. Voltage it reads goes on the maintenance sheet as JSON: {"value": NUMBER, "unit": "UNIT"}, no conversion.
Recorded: {"value": 1.4, "unit": "V"}
